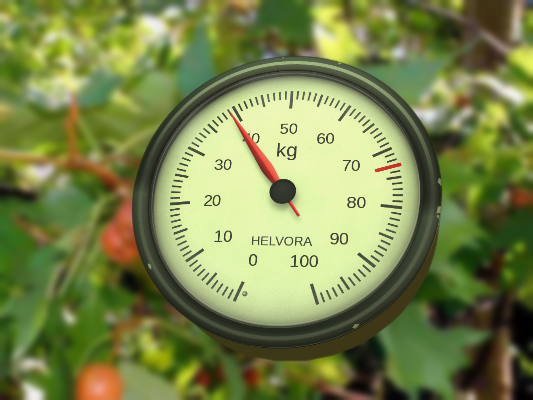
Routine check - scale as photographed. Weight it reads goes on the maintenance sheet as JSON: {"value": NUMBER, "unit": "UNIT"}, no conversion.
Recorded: {"value": 39, "unit": "kg"}
